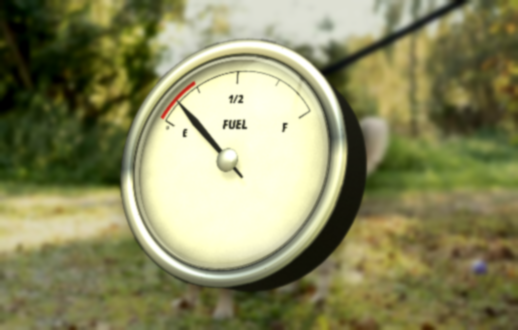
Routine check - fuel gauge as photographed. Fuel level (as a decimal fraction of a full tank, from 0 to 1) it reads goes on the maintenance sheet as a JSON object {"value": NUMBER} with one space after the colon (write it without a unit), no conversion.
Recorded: {"value": 0.125}
